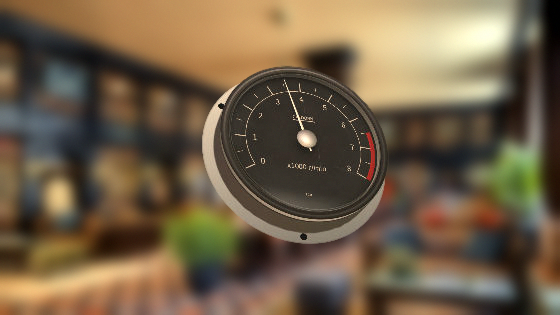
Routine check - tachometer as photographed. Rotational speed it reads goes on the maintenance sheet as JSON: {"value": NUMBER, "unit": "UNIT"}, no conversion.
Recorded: {"value": 3500, "unit": "rpm"}
